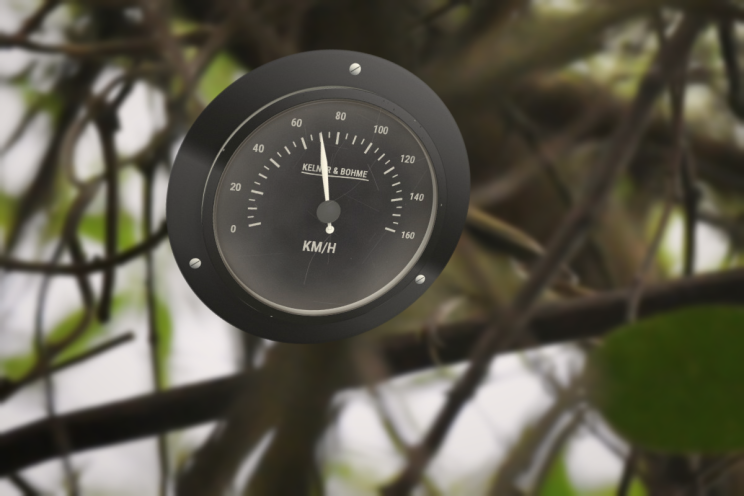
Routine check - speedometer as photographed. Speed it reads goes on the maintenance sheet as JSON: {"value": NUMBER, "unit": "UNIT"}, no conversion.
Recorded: {"value": 70, "unit": "km/h"}
